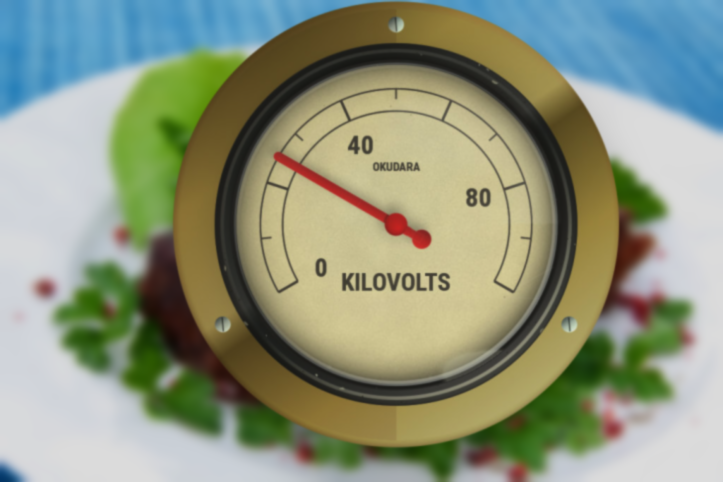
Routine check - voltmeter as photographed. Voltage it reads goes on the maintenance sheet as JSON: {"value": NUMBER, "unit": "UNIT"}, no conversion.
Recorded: {"value": 25, "unit": "kV"}
